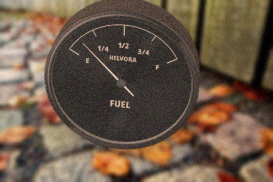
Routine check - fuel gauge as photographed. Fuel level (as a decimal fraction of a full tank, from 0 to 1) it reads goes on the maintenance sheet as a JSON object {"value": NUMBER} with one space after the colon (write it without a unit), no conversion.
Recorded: {"value": 0.125}
